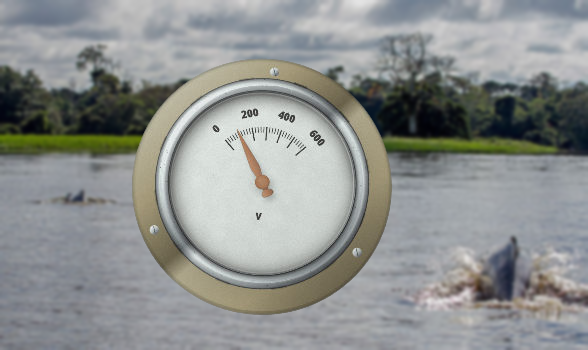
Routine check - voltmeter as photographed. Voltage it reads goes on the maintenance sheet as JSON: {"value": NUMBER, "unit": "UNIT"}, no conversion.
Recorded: {"value": 100, "unit": "V"}
